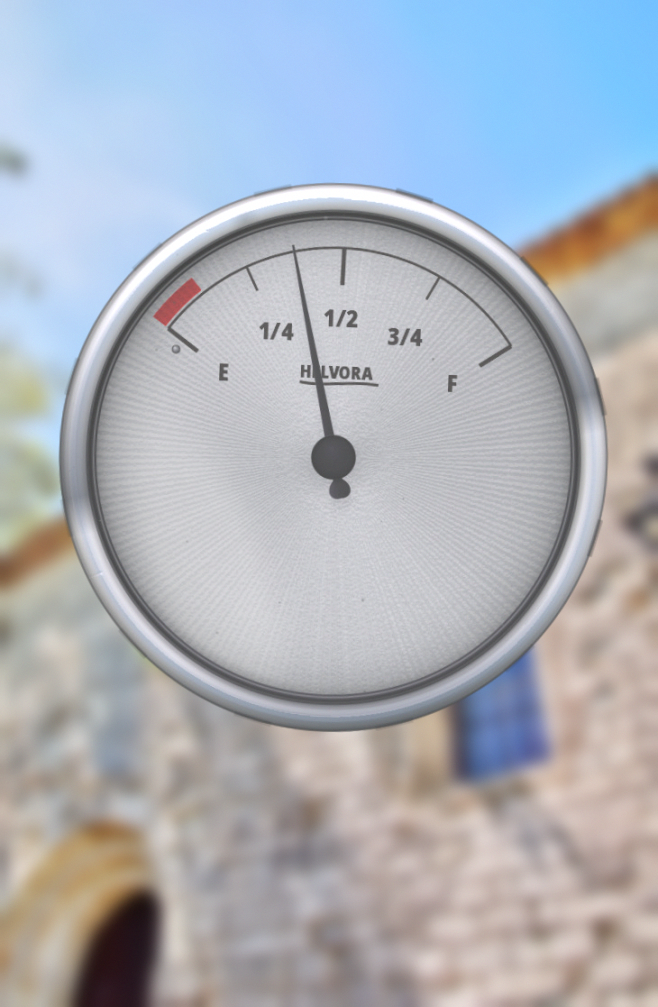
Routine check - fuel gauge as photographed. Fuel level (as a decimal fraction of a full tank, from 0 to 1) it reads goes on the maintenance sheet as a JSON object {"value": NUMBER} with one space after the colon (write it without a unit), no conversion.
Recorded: {"value": 0.375}
